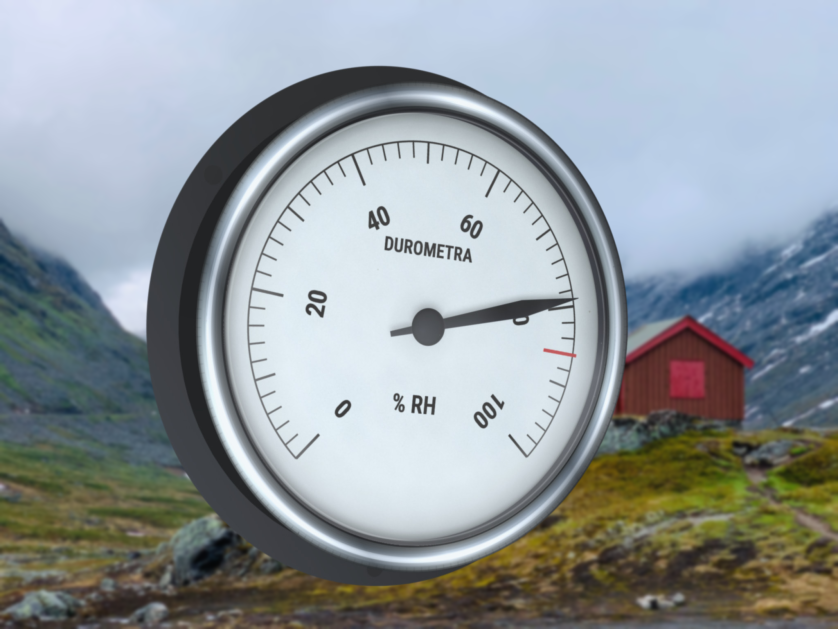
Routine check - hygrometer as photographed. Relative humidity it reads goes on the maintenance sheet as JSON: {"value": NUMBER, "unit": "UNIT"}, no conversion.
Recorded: {"value": 79, "unit": "%"}
